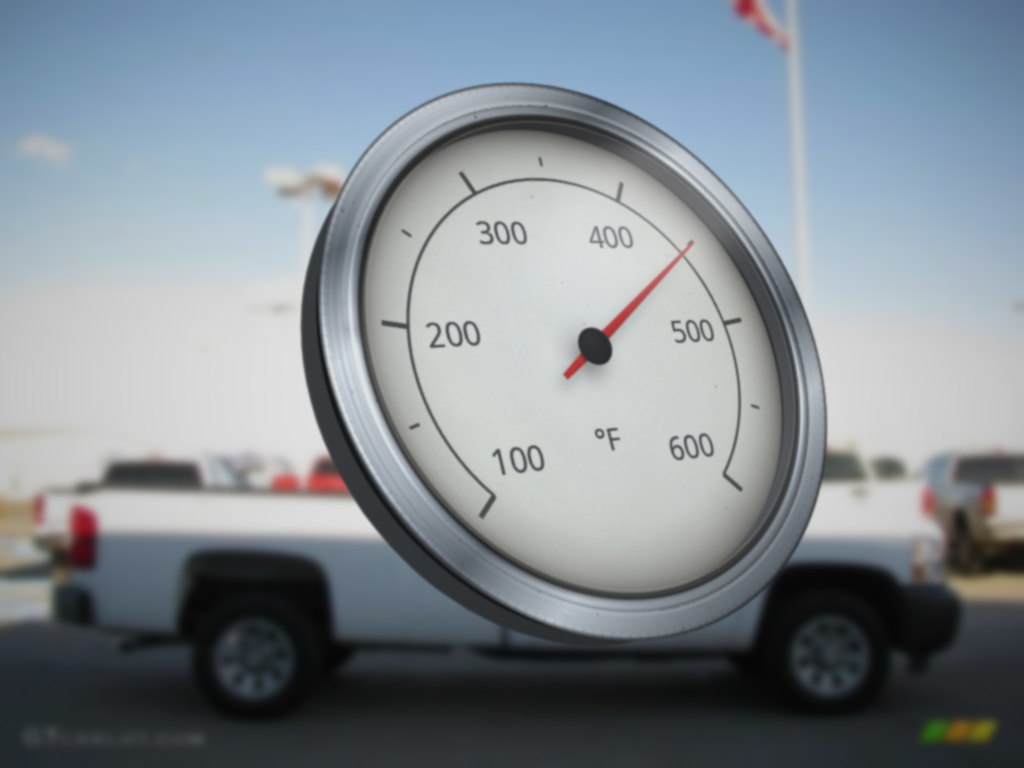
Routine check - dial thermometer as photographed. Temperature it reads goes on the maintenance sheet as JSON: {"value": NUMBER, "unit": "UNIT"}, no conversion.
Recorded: {"value": 450, "unit": "°F"}
